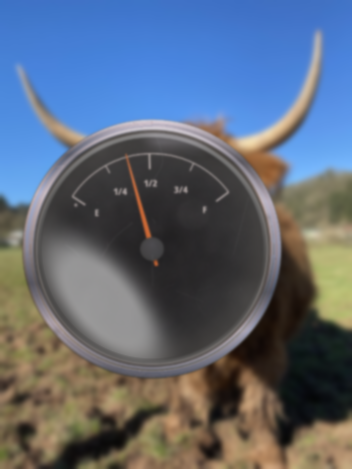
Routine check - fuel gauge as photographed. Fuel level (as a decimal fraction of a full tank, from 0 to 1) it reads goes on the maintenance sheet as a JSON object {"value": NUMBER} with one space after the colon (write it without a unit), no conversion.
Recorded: {"value": 0.375}
